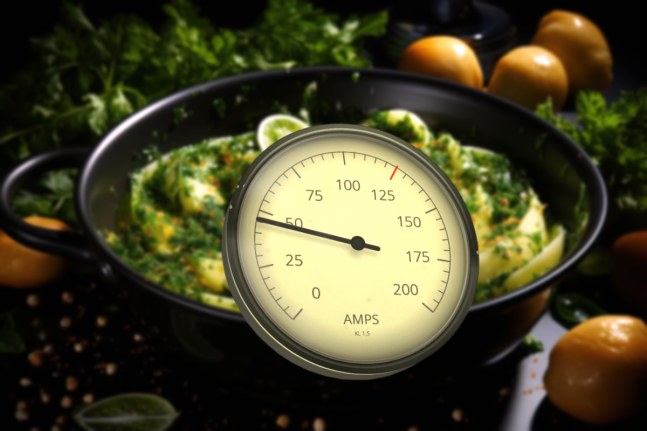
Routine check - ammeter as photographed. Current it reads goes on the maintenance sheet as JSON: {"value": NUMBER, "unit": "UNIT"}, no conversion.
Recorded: {"value": 45, "unit": "A"}
